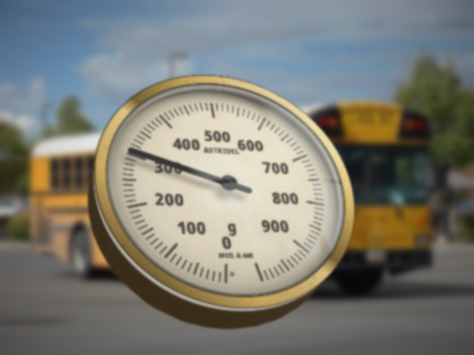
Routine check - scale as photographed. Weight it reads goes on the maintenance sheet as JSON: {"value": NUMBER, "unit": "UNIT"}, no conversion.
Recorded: {"value": 300, "unit": "g"}
